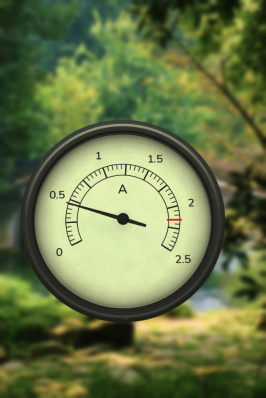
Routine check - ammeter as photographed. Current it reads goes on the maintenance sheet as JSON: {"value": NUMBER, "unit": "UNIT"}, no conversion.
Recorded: {"value": 0.45, "unit": "A"}
